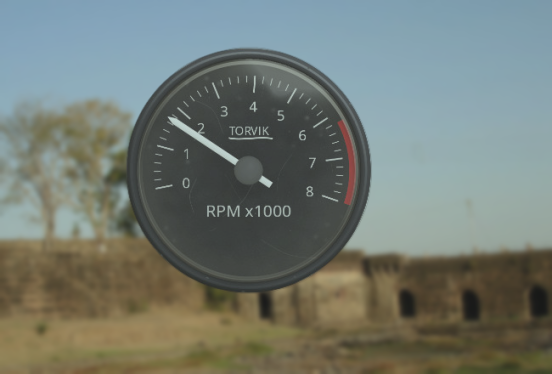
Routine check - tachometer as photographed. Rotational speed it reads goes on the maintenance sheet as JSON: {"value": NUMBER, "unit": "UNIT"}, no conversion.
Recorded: {"value": 1700, "unit": "rpm"}
